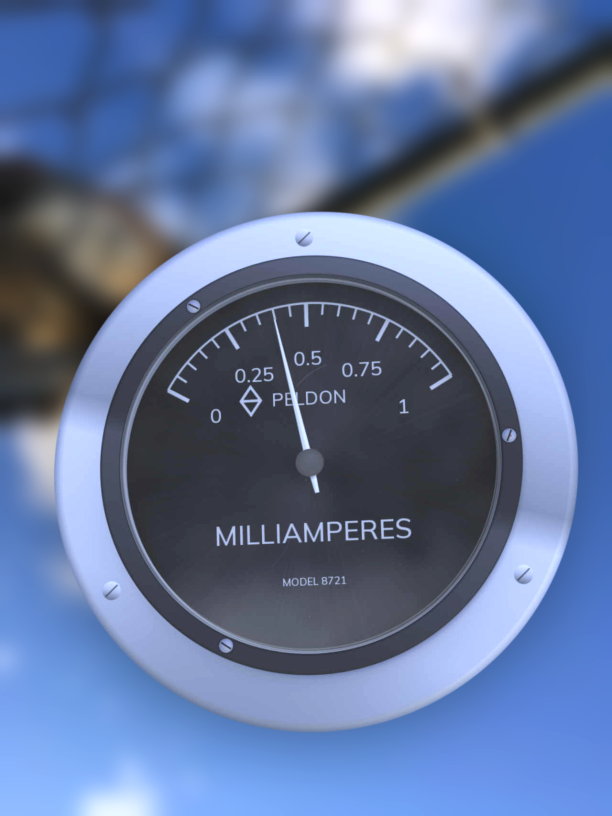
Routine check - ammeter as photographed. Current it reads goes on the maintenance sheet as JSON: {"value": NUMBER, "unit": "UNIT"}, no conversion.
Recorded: {"value": 0.4, "unit": "mA"}
